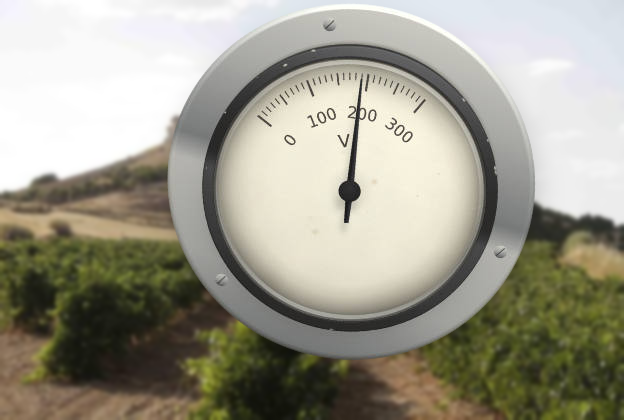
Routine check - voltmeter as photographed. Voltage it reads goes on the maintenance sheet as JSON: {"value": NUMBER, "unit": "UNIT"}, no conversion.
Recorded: {"value": 190, "unit": "V"}
